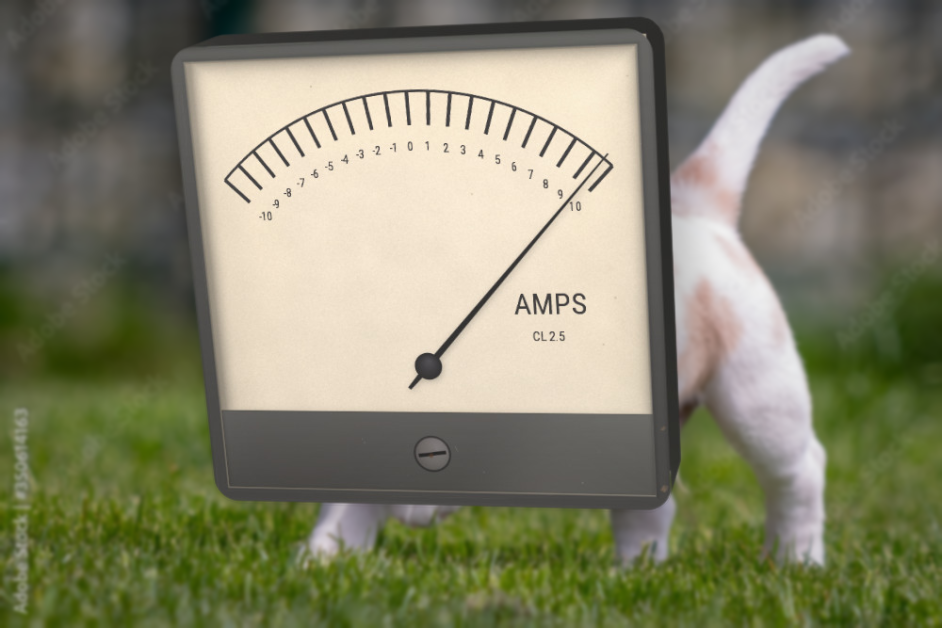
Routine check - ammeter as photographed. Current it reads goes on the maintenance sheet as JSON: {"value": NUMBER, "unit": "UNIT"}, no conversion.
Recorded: {"value": 9.5, "unit": "A"}
